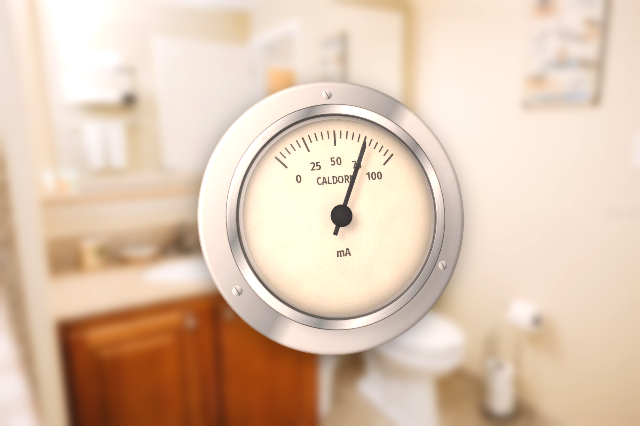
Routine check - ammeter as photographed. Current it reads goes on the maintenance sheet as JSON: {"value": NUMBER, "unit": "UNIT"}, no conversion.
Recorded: {"value": 75, "unit": "mA"}
